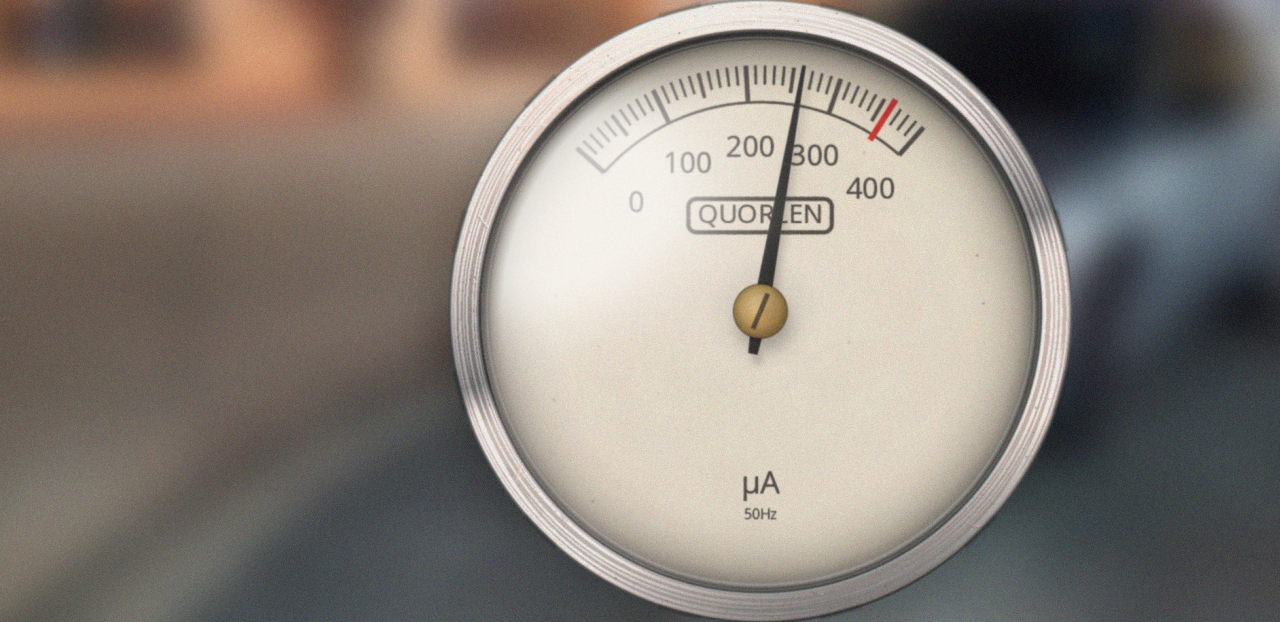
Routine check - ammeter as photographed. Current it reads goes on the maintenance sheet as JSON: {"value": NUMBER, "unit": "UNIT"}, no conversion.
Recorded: {"value": 260, "unit": "µA"}
